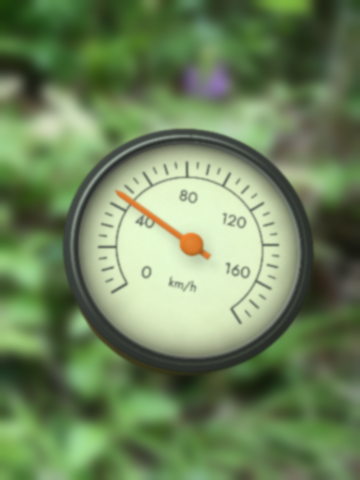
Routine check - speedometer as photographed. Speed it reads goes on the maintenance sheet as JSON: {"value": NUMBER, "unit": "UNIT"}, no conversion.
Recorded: {"value": 45, "unit": "km/h"}
